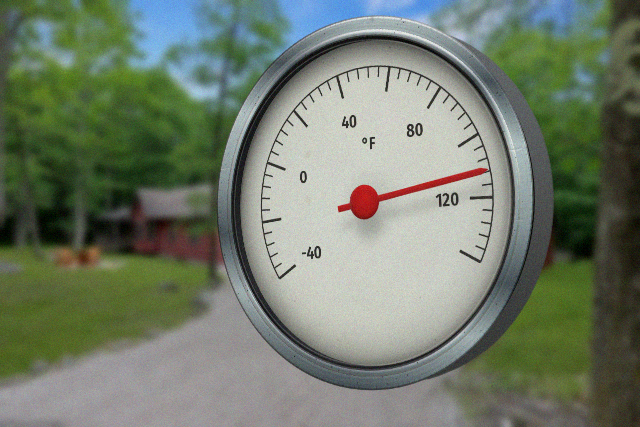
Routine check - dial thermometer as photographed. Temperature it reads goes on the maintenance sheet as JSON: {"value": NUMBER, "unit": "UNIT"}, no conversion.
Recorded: {"value": 112, "unit": "°F"}
